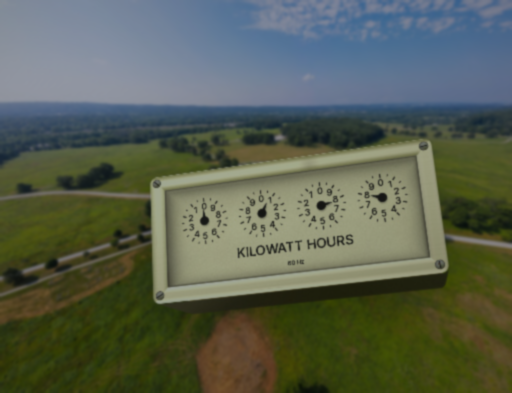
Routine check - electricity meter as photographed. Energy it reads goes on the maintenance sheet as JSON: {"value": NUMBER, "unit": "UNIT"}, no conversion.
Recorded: {"value": 78, "unit": "kWh"}
